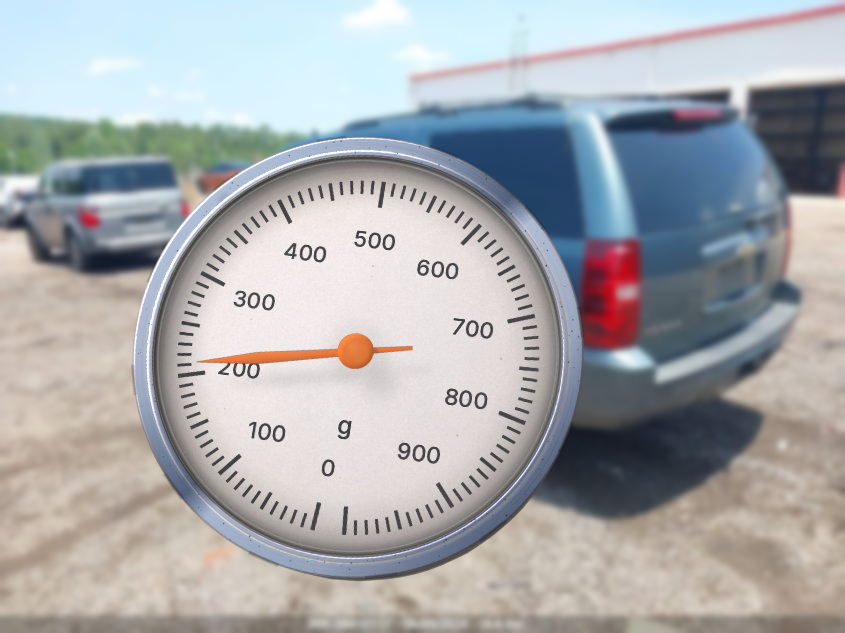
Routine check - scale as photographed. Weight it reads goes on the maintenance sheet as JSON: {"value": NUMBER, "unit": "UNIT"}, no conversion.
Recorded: {"value": 210, "unit": "g"}
